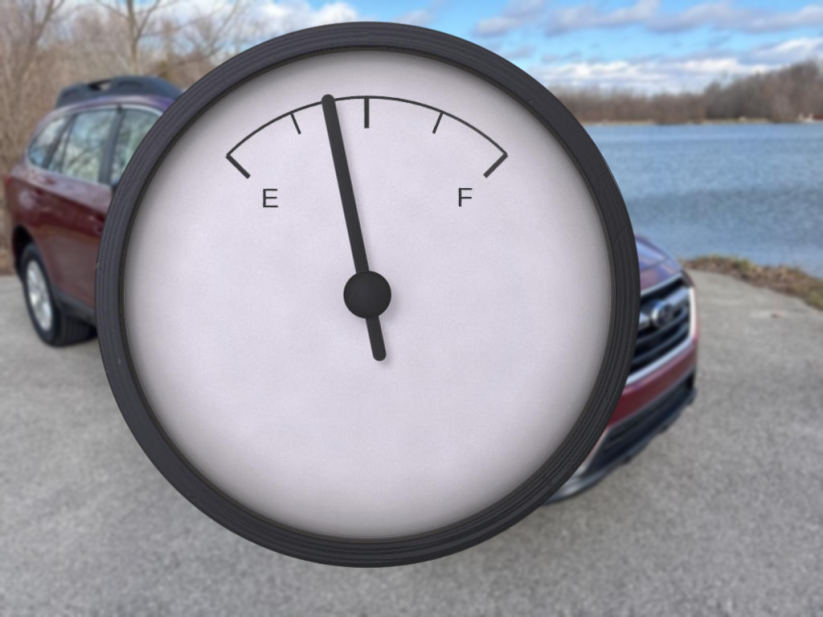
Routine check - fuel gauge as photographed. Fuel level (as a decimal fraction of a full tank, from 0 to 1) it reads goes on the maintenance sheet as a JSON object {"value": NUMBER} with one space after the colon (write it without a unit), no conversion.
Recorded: {"value": 0.375}
